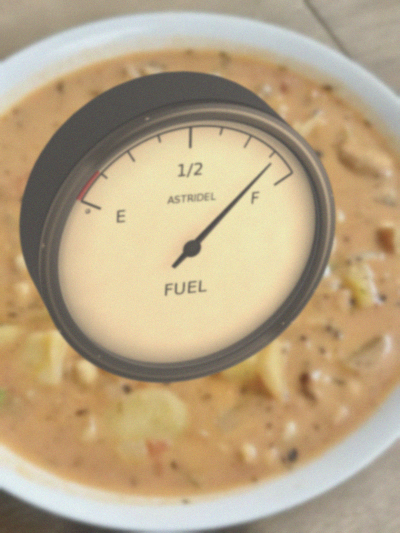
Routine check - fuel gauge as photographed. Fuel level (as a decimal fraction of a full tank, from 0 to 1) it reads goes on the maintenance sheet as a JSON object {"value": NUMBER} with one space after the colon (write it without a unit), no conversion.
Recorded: {"value": 0.875}
